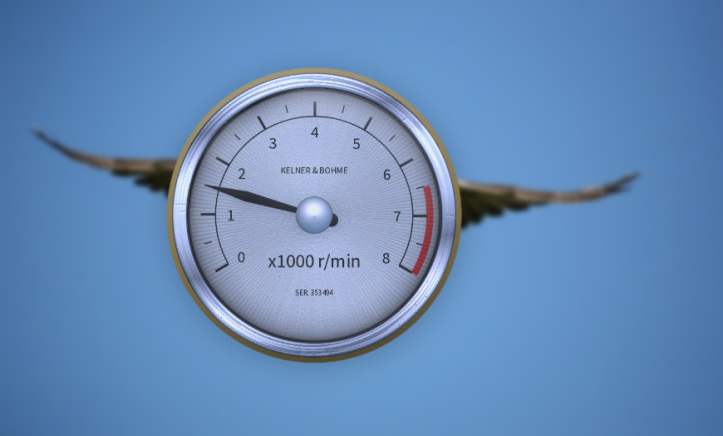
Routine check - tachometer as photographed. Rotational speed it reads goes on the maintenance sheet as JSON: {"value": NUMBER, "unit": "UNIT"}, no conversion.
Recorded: {"value": 1500, "unit": "rpm"}
